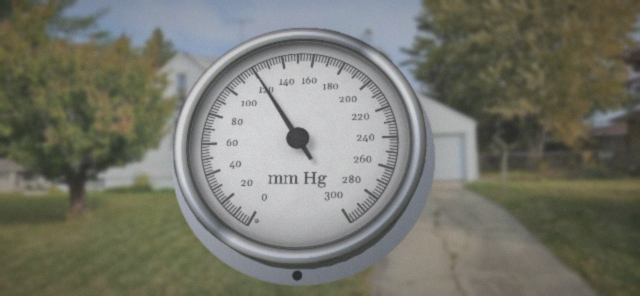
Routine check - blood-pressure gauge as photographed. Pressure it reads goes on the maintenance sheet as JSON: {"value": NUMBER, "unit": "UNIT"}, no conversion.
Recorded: {"value": 120, "unit": "mmHg"}
